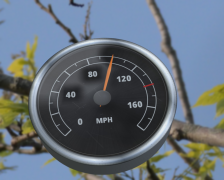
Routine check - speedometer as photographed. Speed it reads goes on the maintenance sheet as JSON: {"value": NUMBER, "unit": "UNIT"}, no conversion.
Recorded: {"value": 100, "unit": "mph"}
